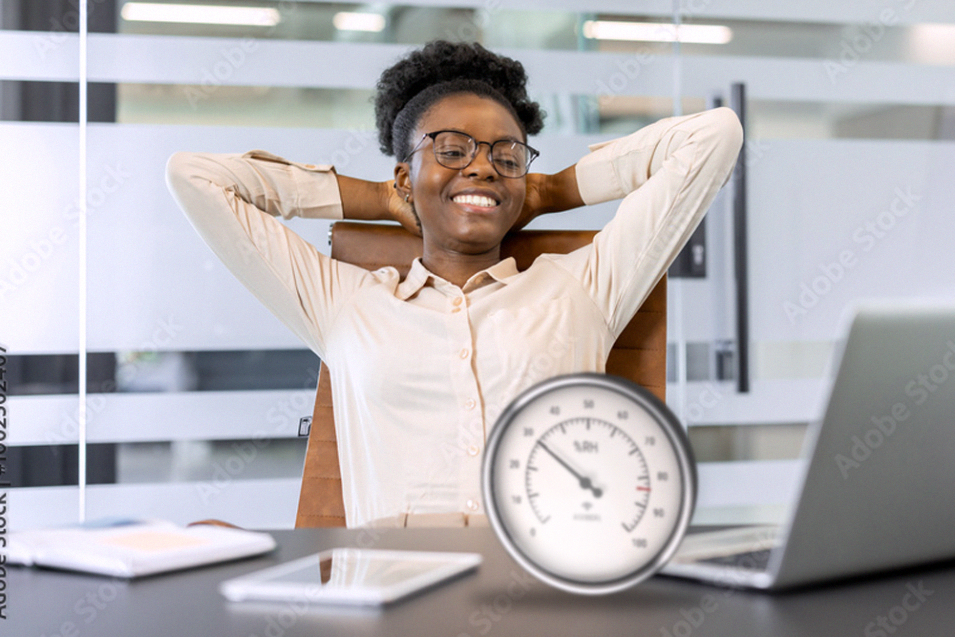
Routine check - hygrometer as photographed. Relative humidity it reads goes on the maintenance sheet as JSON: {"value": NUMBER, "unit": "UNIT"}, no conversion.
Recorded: {"value": 30, "unit": "%"}
